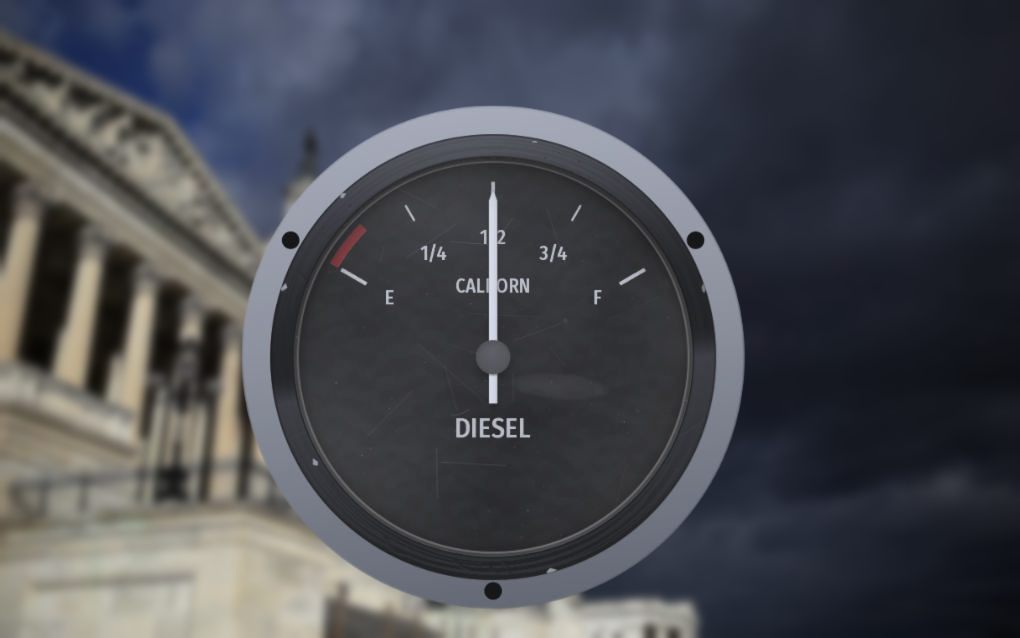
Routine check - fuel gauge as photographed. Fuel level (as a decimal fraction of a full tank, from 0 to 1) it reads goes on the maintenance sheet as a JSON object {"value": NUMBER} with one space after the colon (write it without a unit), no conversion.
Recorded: {"value": 0.5}
